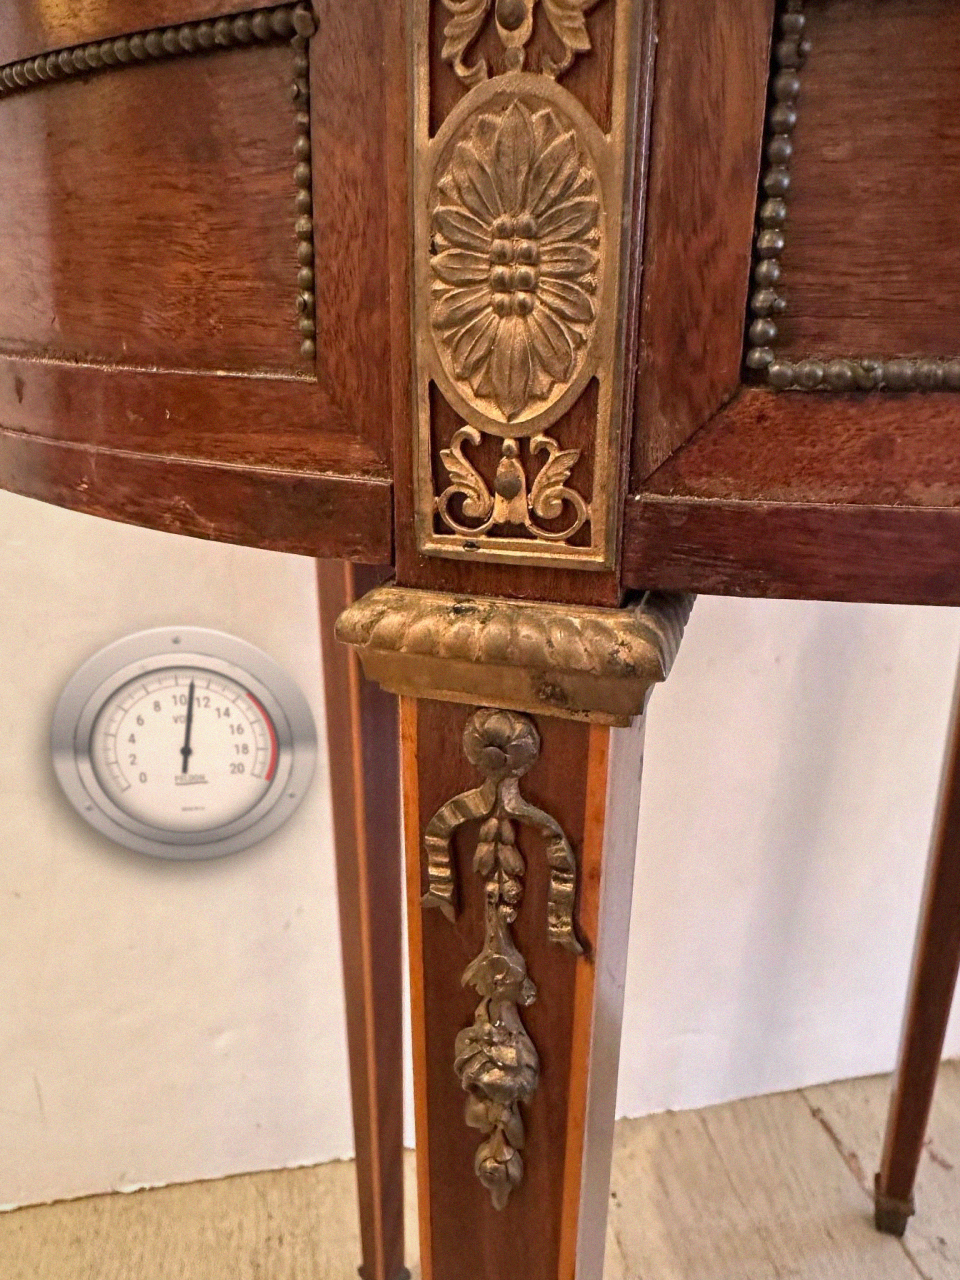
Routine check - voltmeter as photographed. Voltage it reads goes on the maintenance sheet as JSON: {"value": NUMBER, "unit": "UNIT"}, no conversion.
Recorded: {"value": 11, "unit": "V"}
